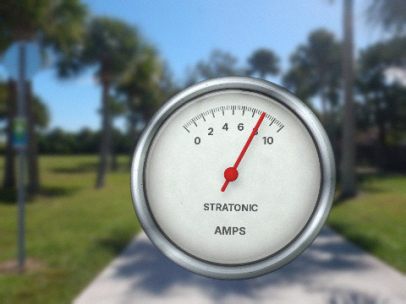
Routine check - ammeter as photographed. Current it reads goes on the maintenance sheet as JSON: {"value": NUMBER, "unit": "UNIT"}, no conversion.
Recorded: {"value": 8, "unit": "A"}
